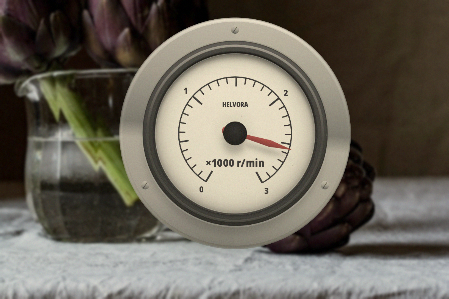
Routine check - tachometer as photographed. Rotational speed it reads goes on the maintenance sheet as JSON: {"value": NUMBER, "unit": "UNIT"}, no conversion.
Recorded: {"value": 2550, "unit": "rpm"}
